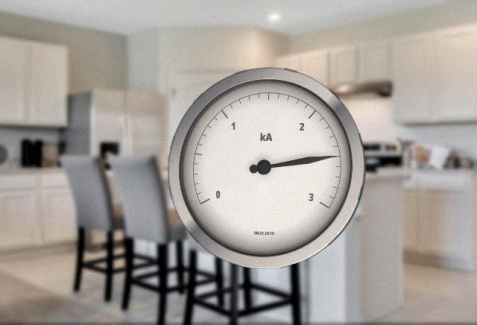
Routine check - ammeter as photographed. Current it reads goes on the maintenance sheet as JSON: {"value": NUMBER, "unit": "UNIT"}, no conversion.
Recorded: {"value": 2.5, "unit": "kA"}
